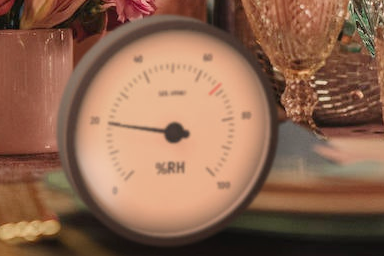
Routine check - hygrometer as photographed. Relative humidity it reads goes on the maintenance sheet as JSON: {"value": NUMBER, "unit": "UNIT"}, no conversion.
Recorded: {"value": 20, "unit": "%"}
